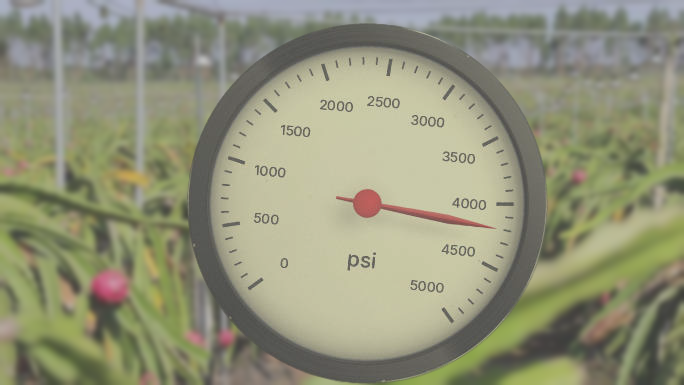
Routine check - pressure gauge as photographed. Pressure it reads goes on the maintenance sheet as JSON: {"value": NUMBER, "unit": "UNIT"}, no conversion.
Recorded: {"value": 4200, "unit": "psi"}
